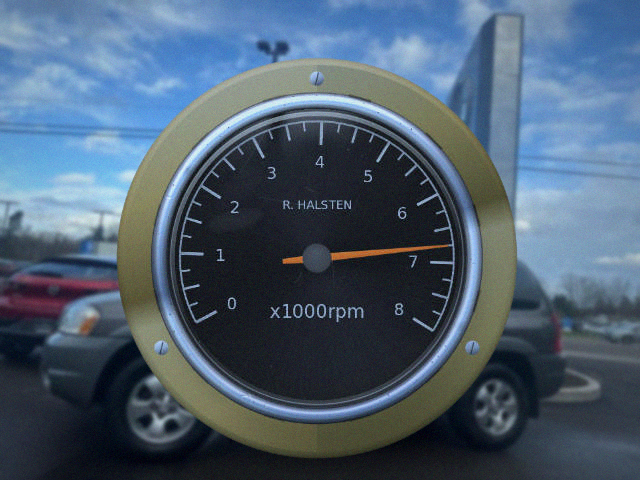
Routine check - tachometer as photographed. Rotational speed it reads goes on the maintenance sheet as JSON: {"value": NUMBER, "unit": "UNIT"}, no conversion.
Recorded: {"value": 6750, "unit": "rpm"}
